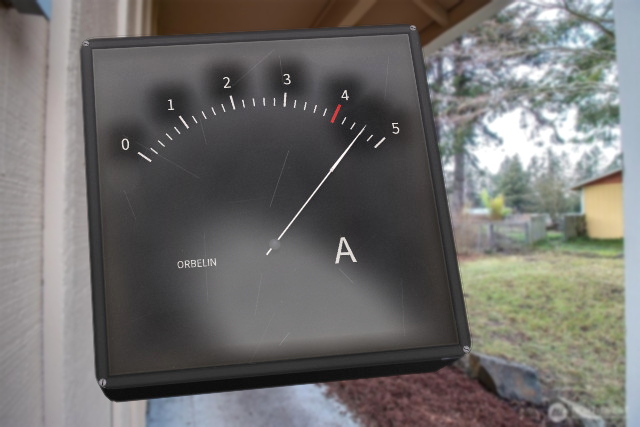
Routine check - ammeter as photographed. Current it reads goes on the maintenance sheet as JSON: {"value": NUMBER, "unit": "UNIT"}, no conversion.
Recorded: {"value": 4.6, "unit": "A"}
